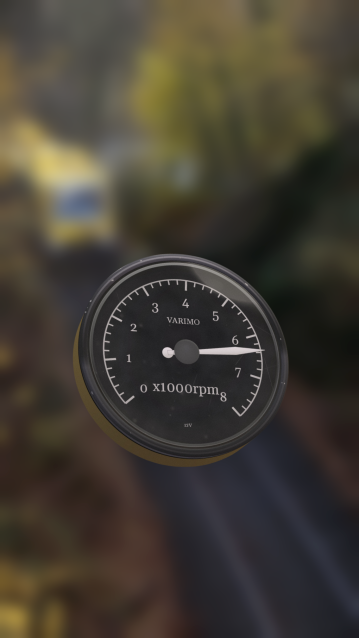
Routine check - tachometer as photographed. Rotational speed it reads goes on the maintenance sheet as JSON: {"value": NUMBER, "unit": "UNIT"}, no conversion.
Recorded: {"value": 6400, "unit": "rpm"}
